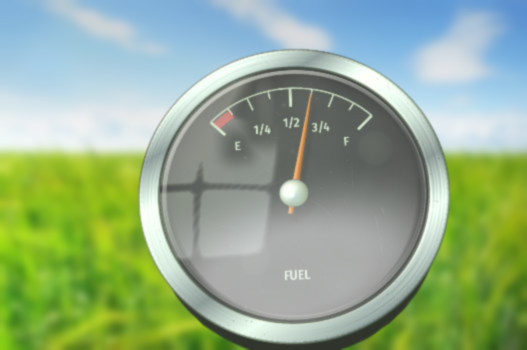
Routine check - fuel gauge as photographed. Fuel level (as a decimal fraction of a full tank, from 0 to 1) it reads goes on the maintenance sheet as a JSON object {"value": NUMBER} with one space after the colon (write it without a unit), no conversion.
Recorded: {"value": 0.625}
